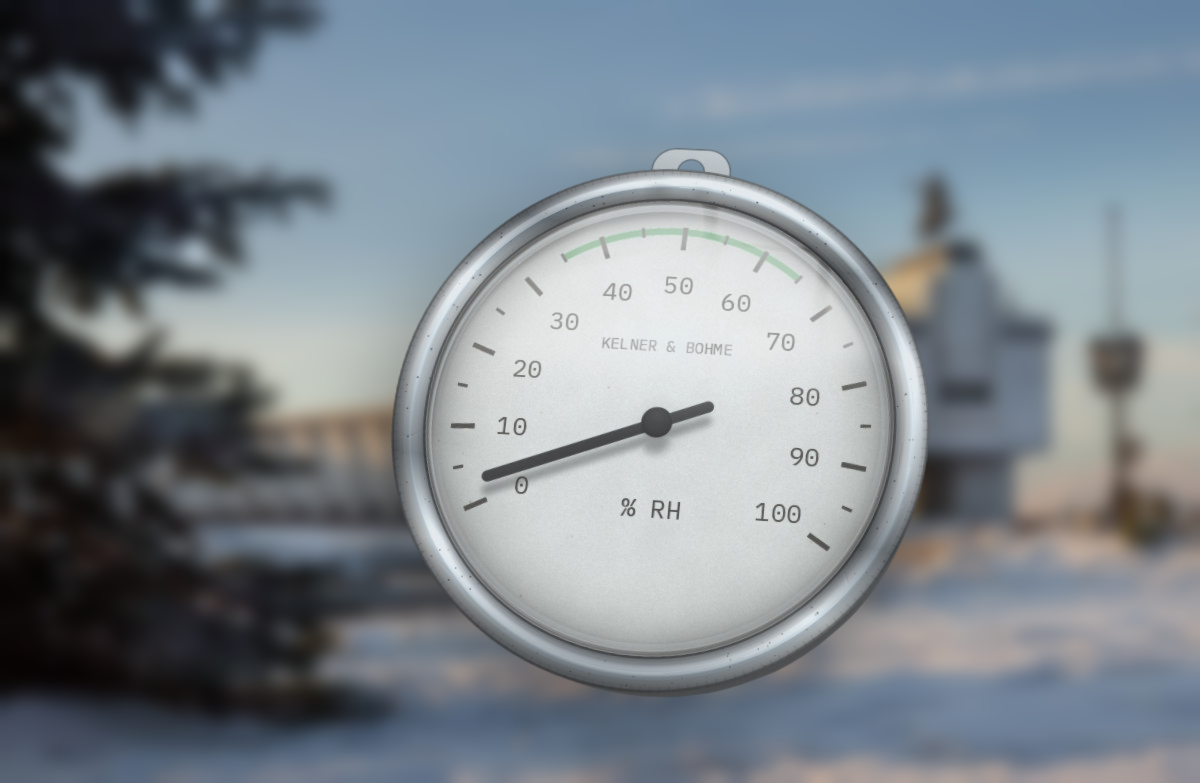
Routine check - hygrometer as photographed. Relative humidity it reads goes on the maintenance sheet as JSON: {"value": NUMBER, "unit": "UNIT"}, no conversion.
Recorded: {"value": 2.5, "unit": "%"}
